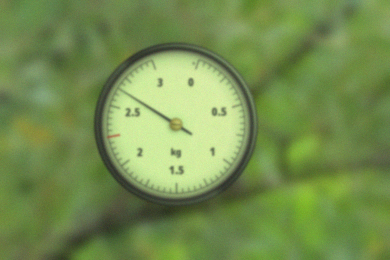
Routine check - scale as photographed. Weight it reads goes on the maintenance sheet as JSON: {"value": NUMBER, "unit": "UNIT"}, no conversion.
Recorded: {"value": 2.65, "unit": "kg"}
